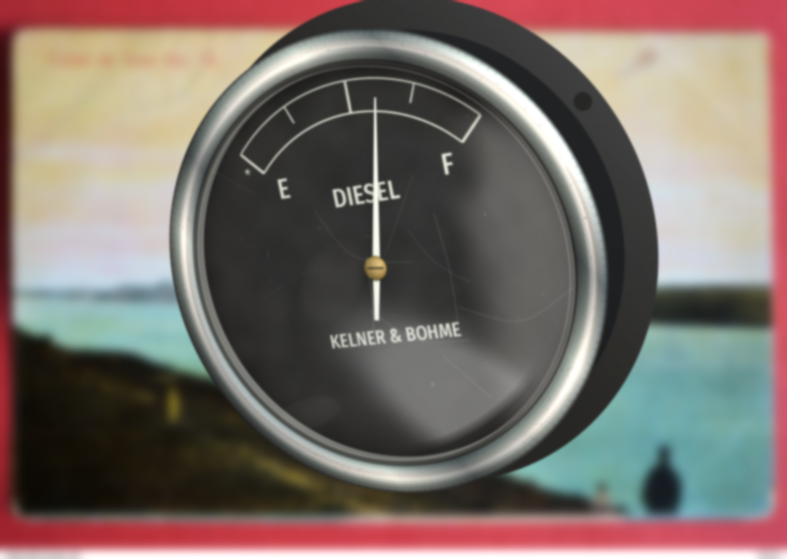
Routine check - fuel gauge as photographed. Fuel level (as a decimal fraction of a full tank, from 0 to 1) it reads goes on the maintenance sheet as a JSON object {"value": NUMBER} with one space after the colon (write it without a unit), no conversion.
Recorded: {"value": 0.625}
